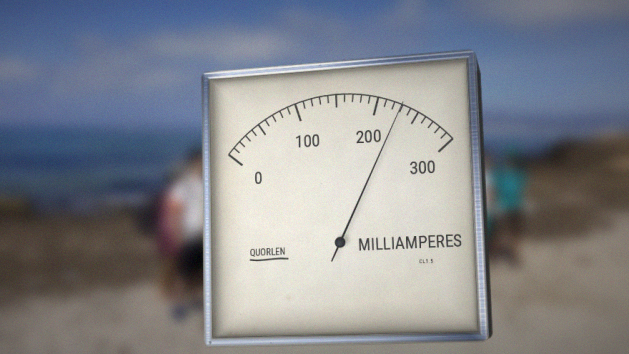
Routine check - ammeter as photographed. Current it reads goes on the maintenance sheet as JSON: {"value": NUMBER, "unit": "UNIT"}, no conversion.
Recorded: {"value": 230, "unit": "mA"}
